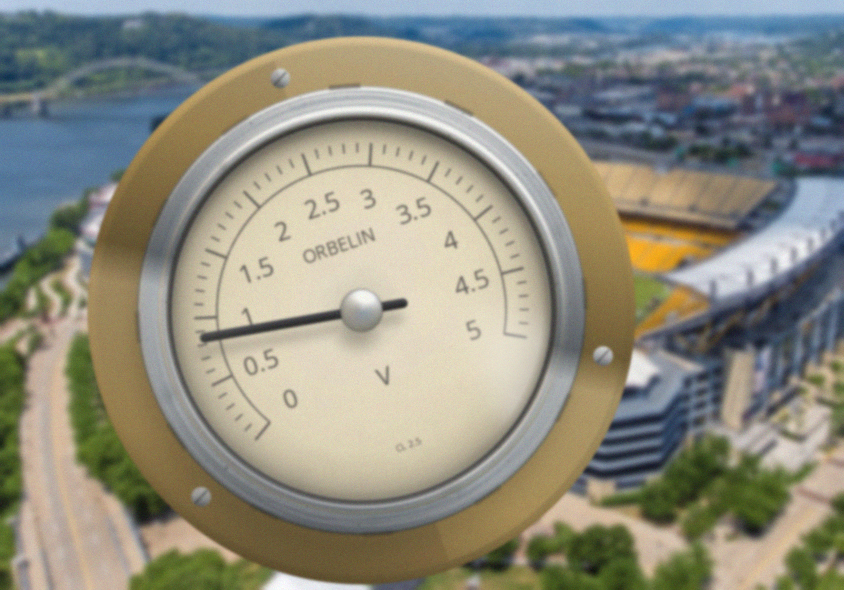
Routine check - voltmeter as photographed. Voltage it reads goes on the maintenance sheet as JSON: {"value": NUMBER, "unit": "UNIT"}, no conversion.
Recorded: {"value": 0.85, "unit": "V"}
